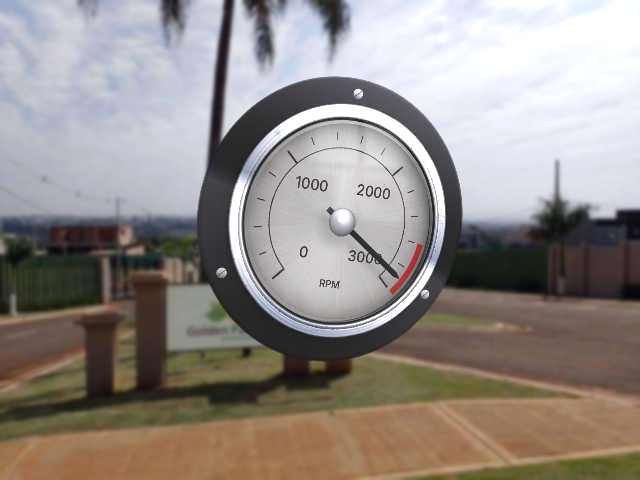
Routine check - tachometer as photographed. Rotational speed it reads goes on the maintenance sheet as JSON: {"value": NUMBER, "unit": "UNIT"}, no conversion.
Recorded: {"value": 2900, "unit": "rpm"}
